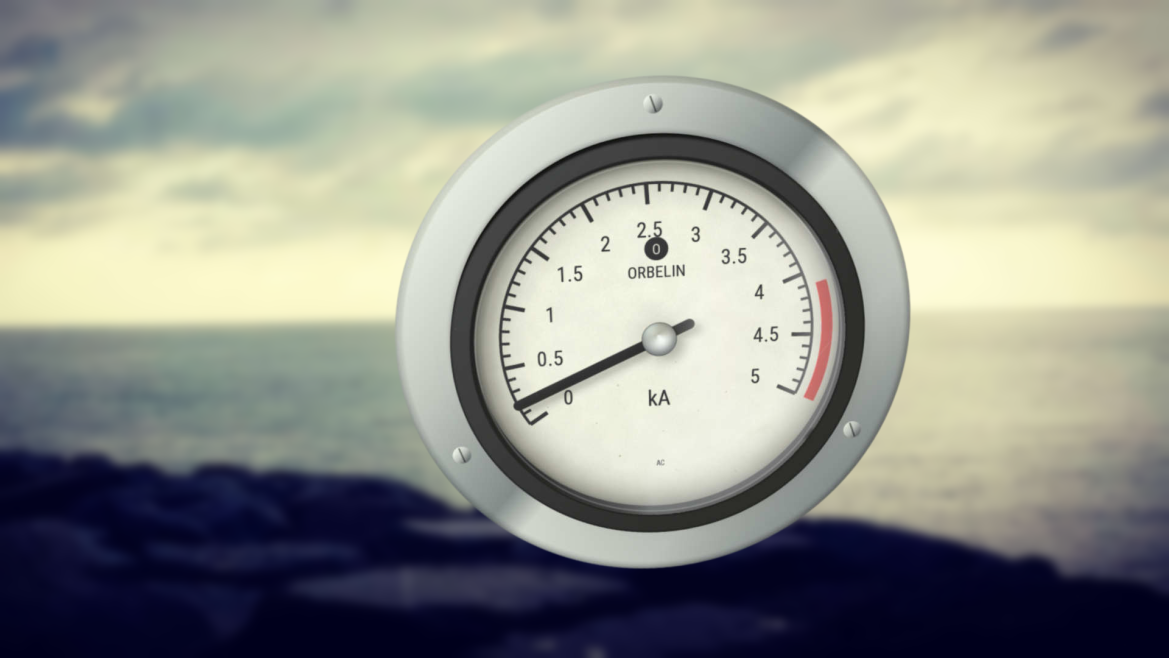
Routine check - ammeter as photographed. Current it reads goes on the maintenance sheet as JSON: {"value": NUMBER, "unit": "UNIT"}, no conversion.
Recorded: {"value": 0.2, "unit": "kA"}
